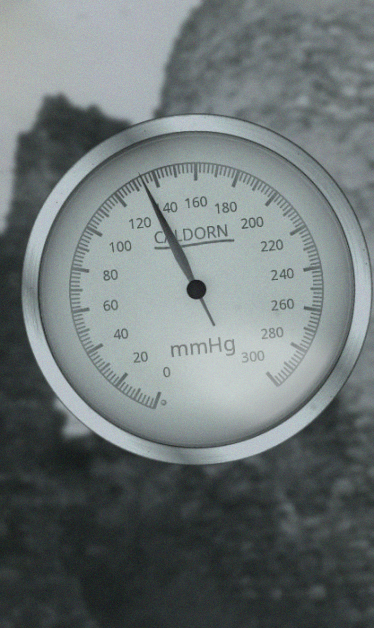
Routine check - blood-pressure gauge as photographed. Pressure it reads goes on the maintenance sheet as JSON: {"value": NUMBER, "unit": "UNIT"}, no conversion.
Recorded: {"value": 134, "unit": "mmHg"}
